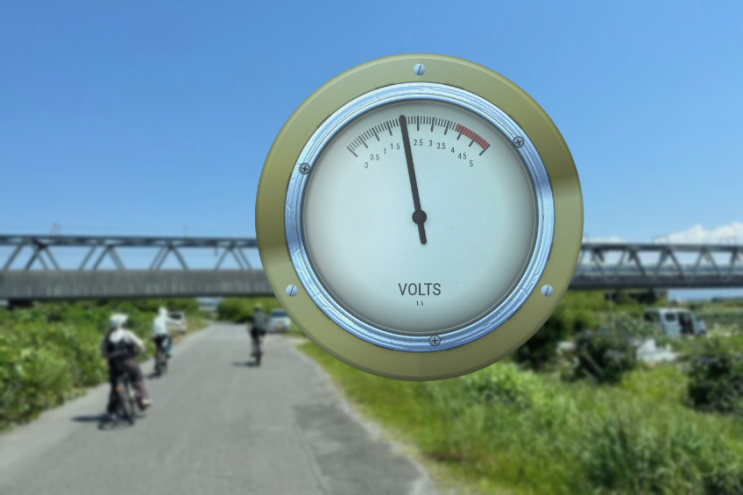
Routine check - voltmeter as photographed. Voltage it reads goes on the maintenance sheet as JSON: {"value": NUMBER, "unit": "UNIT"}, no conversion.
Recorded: {"value": 2, "unit": "V"}
